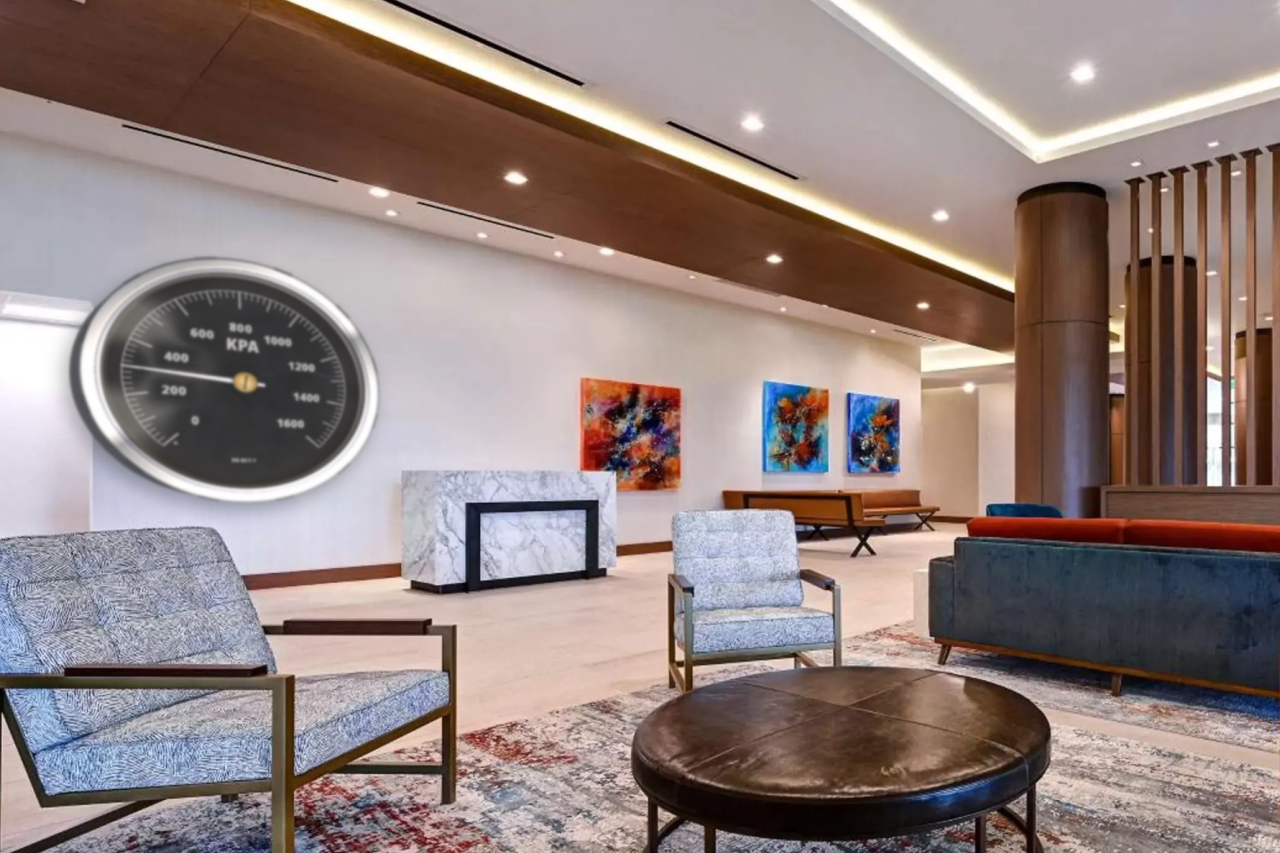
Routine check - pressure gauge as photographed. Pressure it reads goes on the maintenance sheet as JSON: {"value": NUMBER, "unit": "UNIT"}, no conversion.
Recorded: {"value": 300, "unit": "kPa"}
